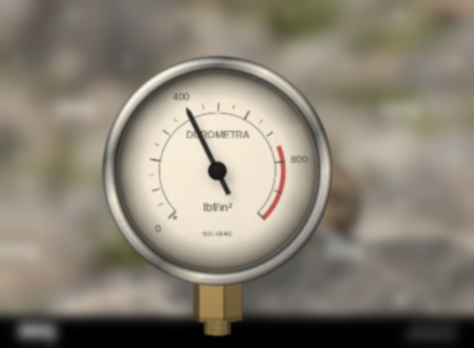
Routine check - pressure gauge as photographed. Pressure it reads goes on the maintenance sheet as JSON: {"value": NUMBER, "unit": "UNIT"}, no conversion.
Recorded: {"value": 400, "unit": "psi"}
